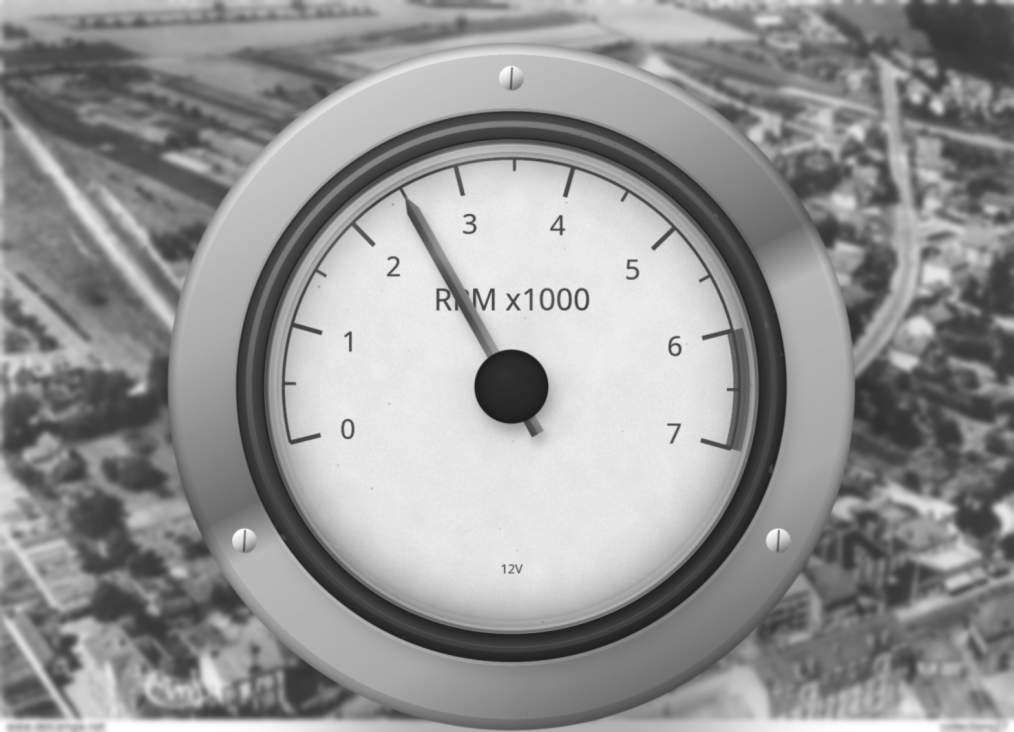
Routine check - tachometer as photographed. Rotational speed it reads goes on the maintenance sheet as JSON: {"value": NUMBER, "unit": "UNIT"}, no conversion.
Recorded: {"value": 2500, "unit": "rpm"}
